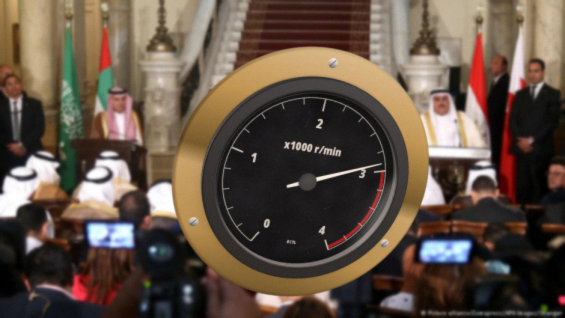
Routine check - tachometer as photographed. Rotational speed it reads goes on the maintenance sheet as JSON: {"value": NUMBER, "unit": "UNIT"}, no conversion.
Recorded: {"value": 2900, "unit": "rpm"}
